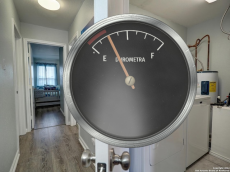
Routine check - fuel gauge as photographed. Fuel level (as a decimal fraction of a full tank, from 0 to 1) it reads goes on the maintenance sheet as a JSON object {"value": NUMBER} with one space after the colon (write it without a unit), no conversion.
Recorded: {"value": 0.25}
